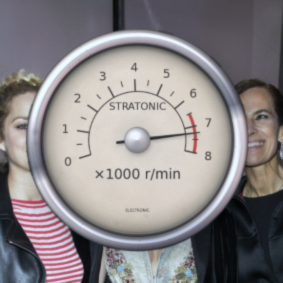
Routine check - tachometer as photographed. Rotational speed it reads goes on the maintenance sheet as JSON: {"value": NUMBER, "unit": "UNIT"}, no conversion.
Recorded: {"value": 7250, "unit": "rpm"}
